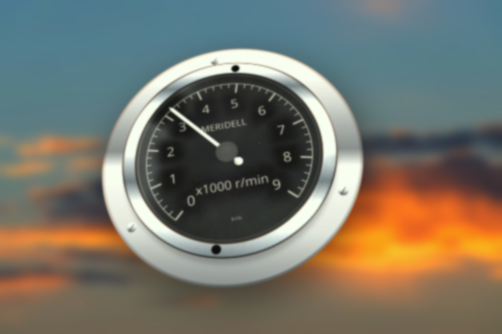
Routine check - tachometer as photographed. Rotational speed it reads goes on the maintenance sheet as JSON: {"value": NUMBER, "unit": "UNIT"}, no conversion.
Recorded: {"value": 3200, "unit": "rpm"}
